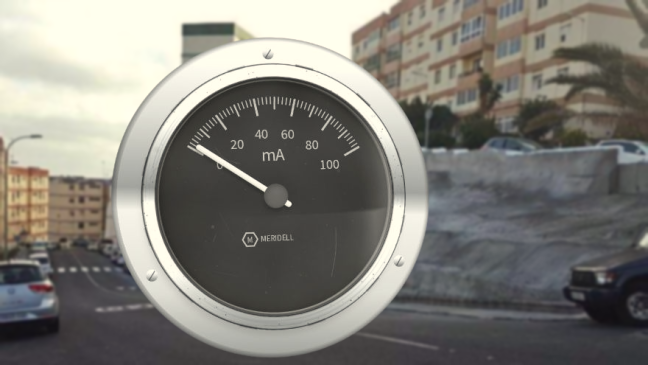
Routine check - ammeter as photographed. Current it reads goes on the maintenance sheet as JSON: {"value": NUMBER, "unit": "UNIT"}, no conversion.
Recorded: {"value": 2, "unit": "mA"}
